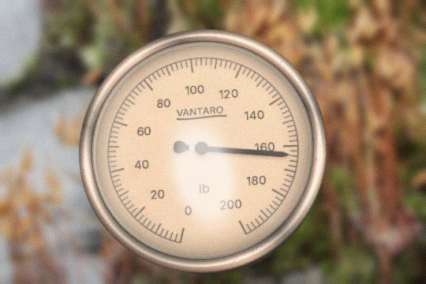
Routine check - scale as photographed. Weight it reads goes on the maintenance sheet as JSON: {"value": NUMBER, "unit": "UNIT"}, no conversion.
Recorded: {"value": 164, "unit": "lb"}
